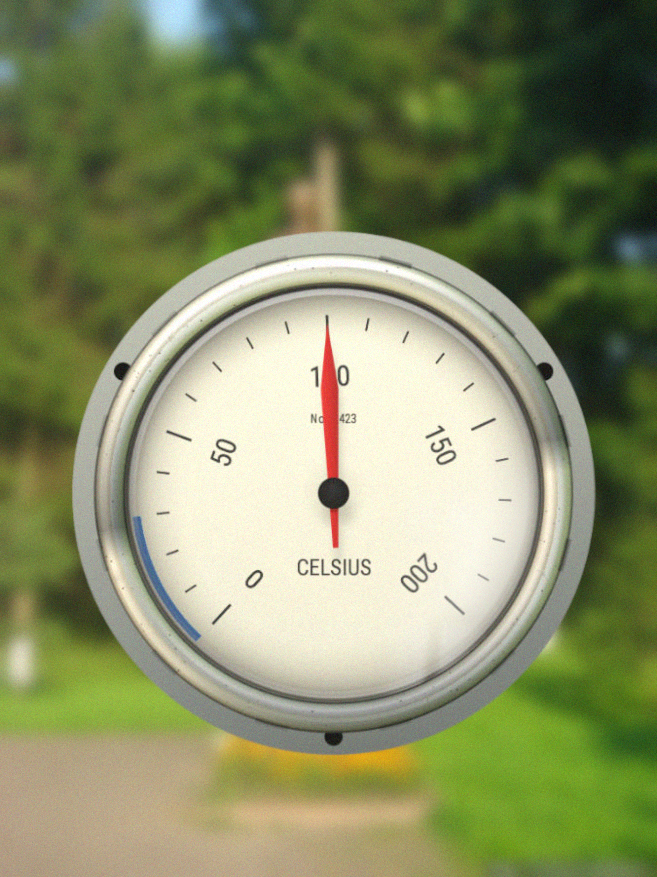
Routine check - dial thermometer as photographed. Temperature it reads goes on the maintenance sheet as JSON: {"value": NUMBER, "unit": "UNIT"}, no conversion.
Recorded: {"value": 100, "unit": "°C"}
